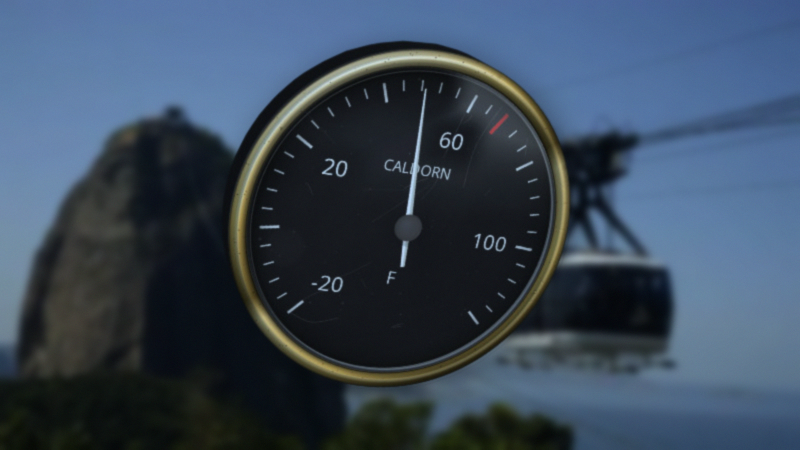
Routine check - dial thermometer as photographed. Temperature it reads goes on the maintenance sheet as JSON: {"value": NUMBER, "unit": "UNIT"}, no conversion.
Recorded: {"value": 48, "unit": "°F"}
